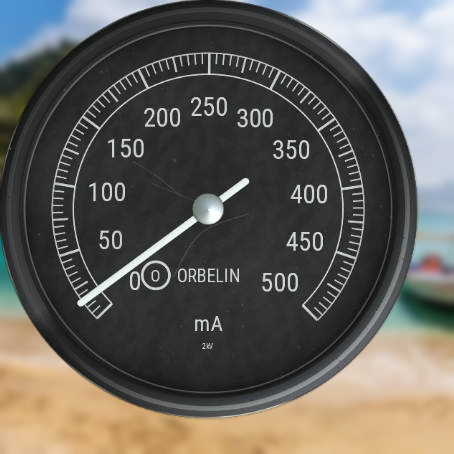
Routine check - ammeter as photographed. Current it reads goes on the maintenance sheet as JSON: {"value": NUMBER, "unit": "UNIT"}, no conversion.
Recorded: {"value": 15, "unit": "mA"}
